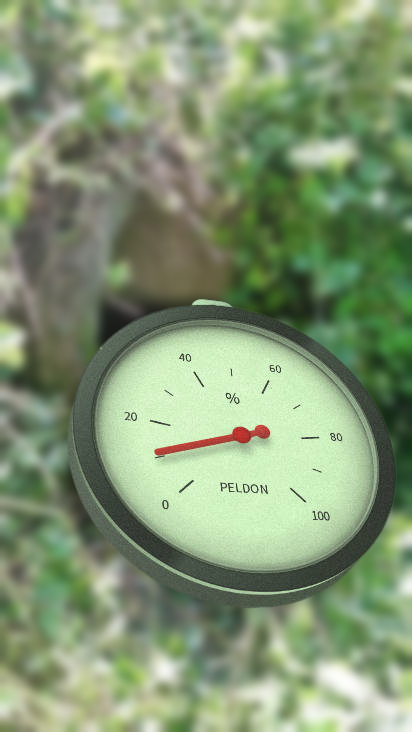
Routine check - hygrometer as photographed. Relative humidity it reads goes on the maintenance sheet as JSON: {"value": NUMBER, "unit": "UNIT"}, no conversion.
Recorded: {"value": 10, "unit": "%"}
